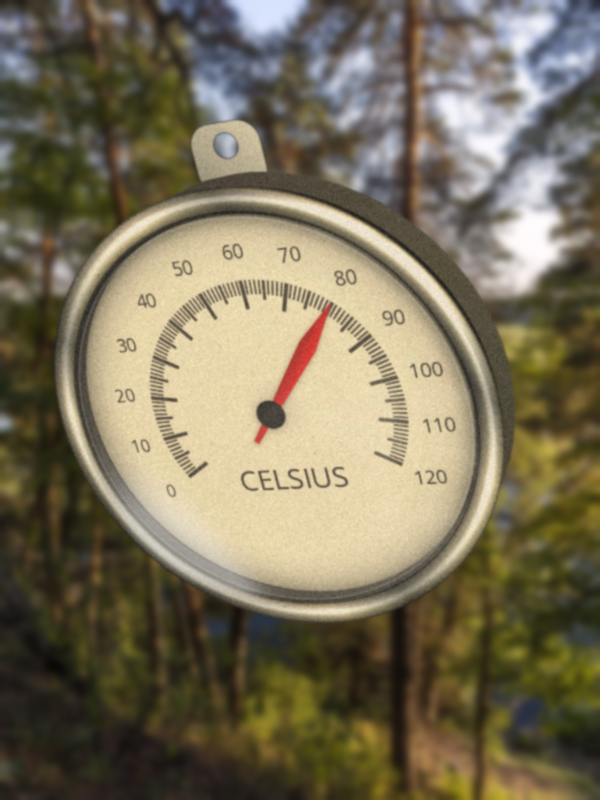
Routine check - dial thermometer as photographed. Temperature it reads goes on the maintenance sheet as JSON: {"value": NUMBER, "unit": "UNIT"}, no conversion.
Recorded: {"value": 80, "unit": "°C"}
